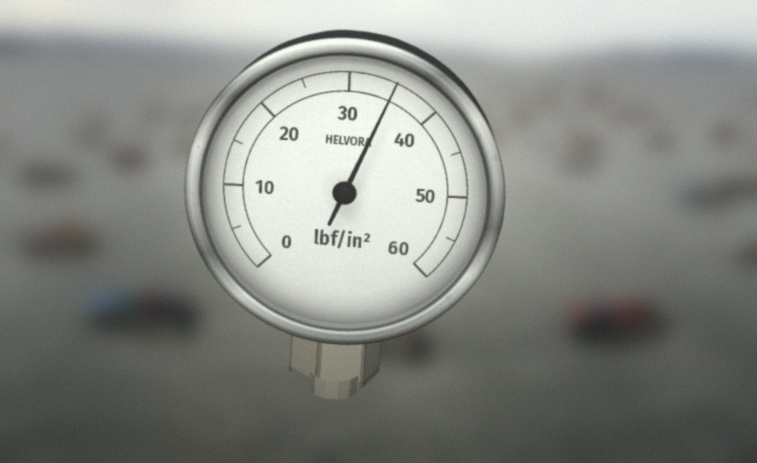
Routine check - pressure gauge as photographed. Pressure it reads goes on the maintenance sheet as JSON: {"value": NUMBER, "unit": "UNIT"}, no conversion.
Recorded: {"value": 35, "unit": "psi"}
